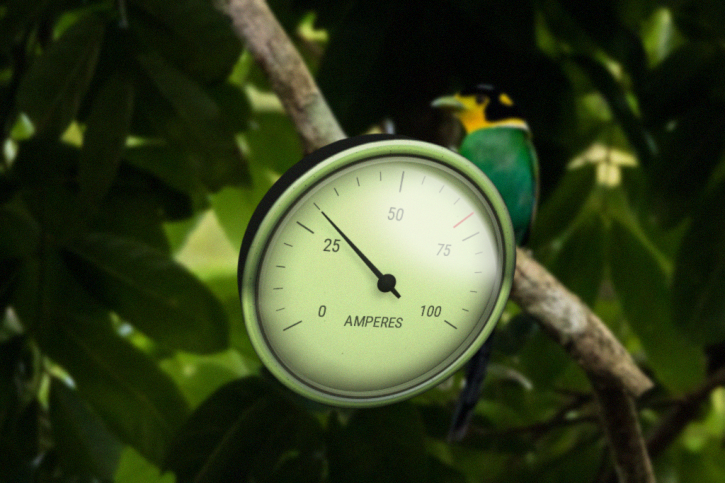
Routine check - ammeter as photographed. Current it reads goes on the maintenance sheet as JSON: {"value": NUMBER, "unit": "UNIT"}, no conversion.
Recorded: {"value": 30, "unit": "A"}
